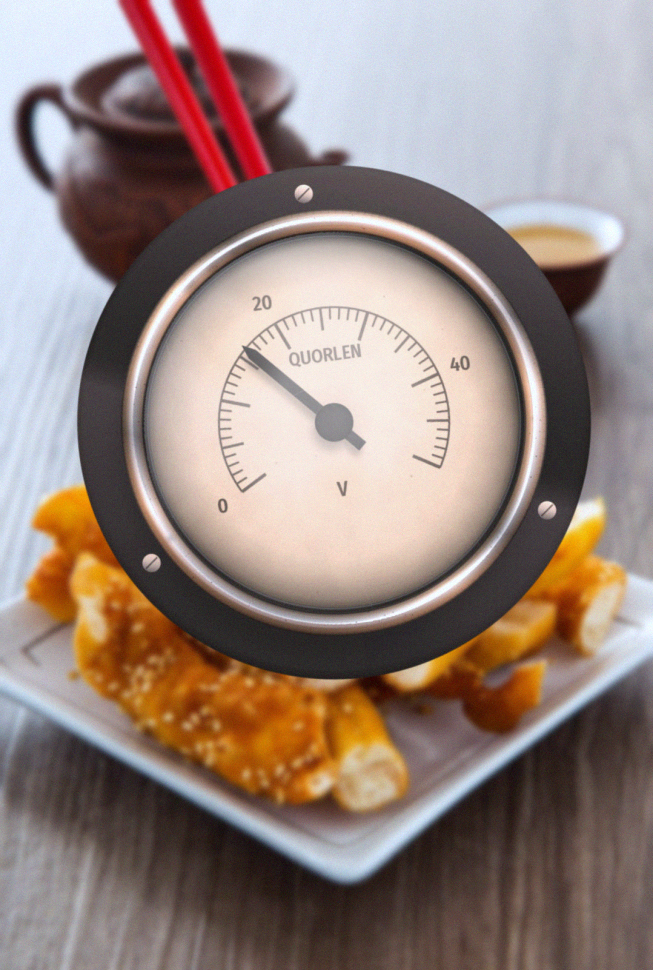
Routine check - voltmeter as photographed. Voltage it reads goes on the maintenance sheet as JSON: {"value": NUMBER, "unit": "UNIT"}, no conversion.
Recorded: {"value": 16, "unit": "V"}
